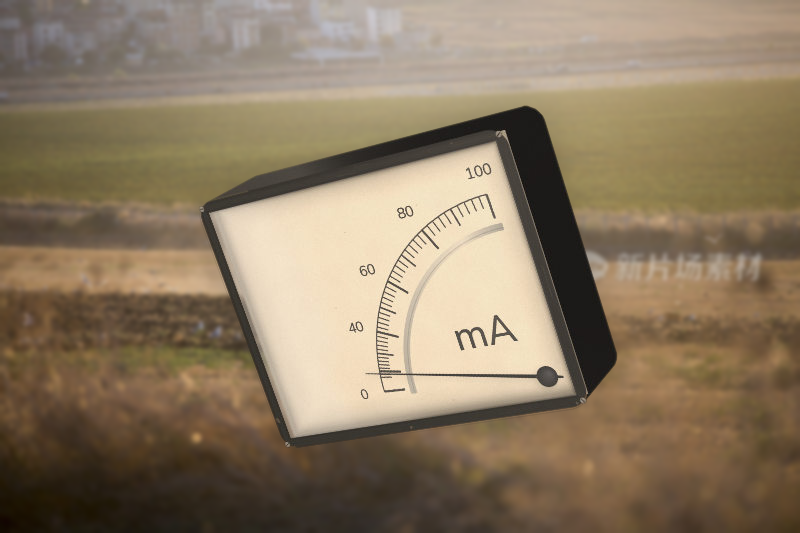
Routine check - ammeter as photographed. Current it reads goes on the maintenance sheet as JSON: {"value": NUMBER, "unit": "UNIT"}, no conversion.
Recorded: {"value": 20, "unit": "mA"}
